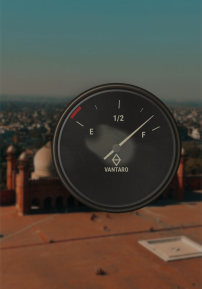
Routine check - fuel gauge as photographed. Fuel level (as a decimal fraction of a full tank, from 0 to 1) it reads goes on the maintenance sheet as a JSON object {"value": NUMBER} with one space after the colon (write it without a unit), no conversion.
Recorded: {"value": 0.875}
